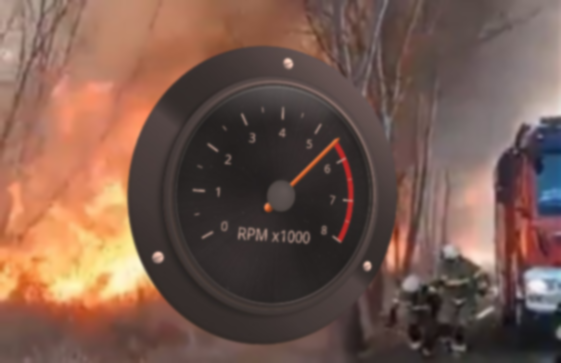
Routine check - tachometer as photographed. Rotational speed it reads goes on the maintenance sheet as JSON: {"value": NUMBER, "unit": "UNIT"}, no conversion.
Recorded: {"value": 5500, "unit": "rpm"}
